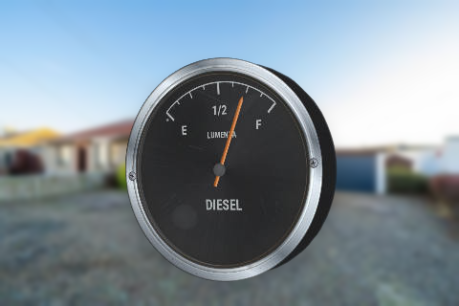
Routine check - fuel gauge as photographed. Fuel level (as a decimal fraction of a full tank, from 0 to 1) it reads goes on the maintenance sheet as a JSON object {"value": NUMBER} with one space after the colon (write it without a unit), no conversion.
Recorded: {"value": 0.75}
